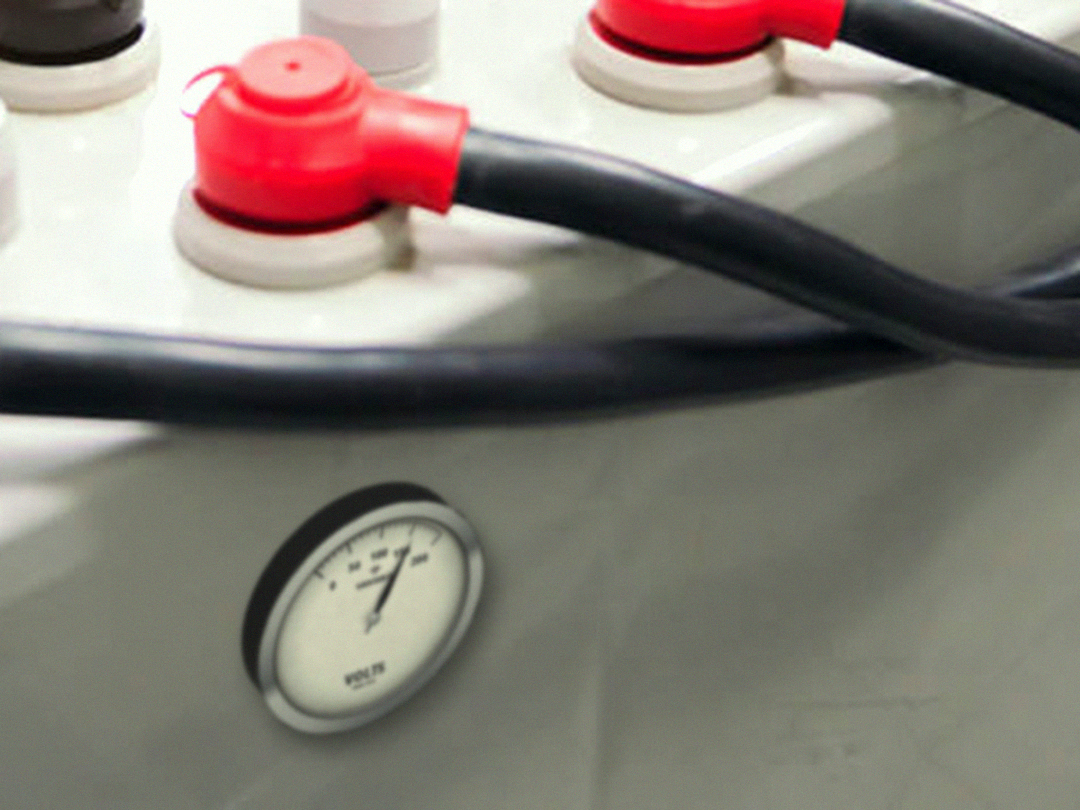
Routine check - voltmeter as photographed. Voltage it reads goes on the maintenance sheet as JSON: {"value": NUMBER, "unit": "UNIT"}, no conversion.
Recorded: {"value": 150, "unit": "V"}
